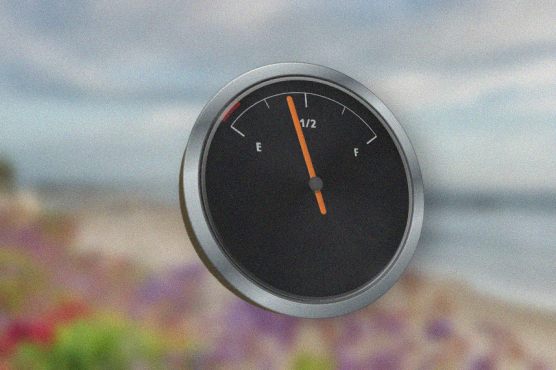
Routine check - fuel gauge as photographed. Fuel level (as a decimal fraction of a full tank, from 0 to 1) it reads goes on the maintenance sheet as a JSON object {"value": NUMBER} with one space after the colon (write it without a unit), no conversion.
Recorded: {"value": 0.375}
